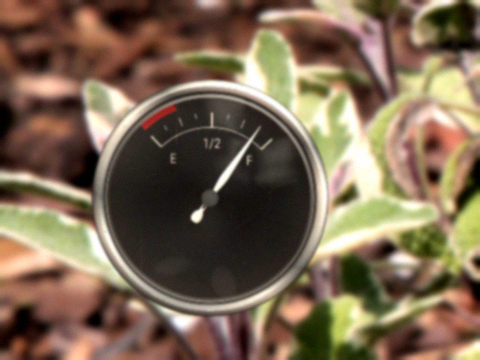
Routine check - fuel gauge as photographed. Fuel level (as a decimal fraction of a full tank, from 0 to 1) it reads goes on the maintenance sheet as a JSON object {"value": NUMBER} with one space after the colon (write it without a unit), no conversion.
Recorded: {"value": 0.875}
